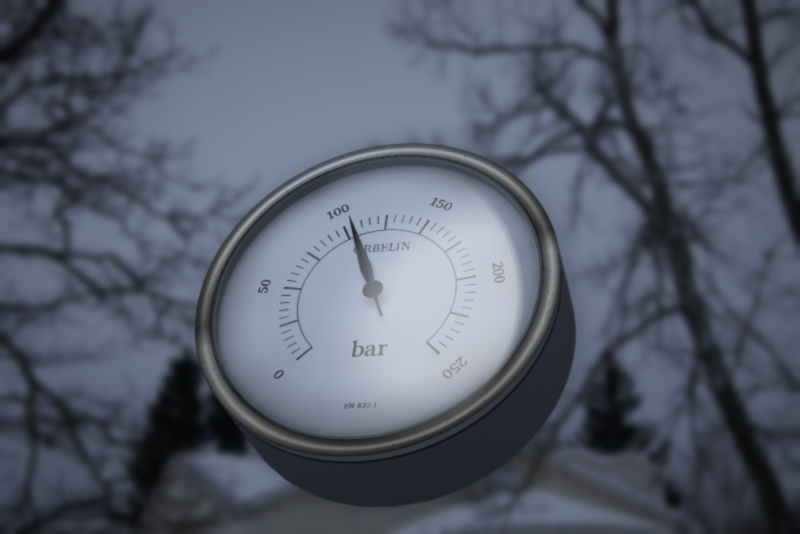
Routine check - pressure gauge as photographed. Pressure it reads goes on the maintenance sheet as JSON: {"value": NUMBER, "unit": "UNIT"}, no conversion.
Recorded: {"value": 105, "unit": "bar"}
